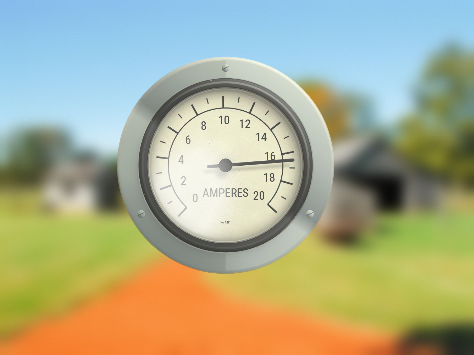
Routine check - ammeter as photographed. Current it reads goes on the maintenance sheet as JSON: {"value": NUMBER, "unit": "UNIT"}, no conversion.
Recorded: {"value": 16.5, "unit": "A"}
